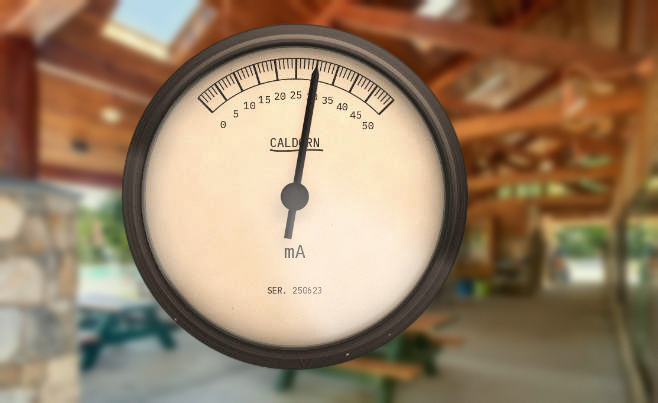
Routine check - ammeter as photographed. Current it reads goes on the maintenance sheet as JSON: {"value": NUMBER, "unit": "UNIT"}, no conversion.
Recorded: {"value": 30, "unit": "mA"}
